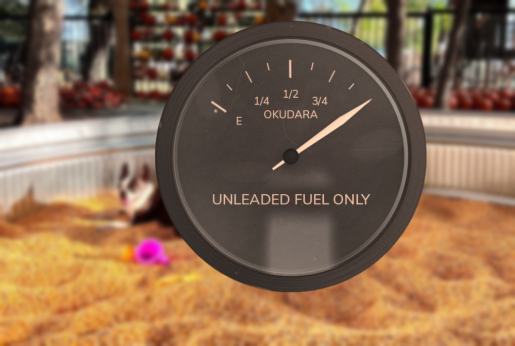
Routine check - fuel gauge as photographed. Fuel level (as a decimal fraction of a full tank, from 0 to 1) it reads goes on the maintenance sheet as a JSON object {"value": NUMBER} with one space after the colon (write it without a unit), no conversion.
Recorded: {"value": 1}
